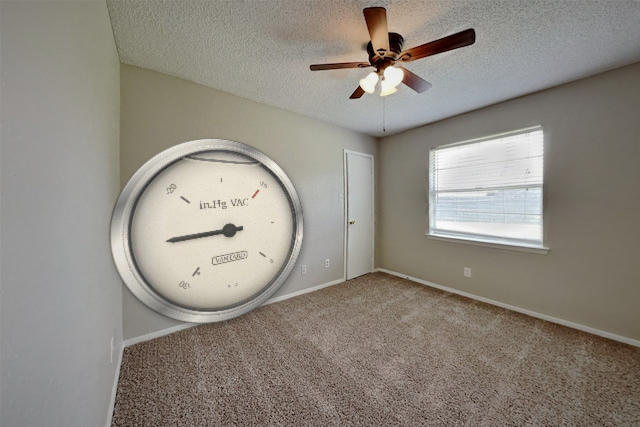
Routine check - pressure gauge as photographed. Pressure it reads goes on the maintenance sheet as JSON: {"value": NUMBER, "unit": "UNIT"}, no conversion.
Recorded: {"value": -25, "unit": "inHg"}
